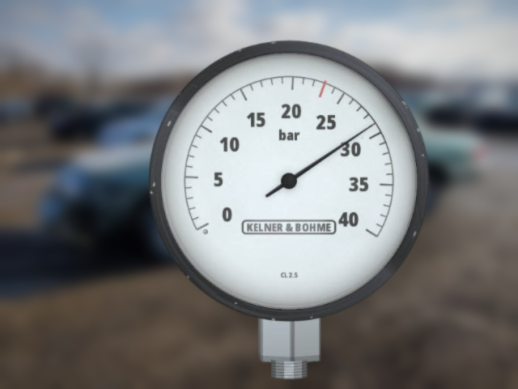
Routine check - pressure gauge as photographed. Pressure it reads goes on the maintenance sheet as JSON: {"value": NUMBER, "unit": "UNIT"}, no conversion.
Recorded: {"value": 29, "unit": "bar"}
